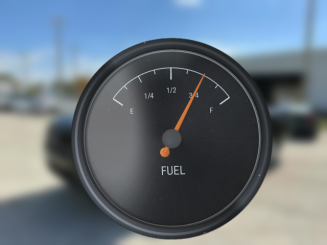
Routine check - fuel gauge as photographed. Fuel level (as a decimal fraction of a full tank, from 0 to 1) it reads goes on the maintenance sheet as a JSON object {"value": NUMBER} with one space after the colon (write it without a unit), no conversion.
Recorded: {"value": 0.75}
